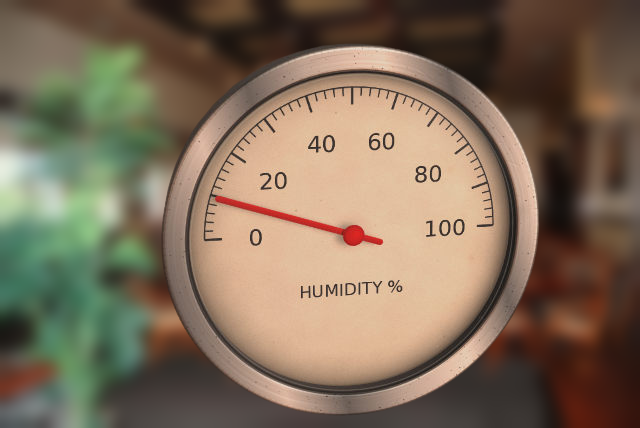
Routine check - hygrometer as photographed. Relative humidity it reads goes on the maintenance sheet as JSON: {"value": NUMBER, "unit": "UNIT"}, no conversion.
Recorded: {"value": 10, "unit": "%"}
